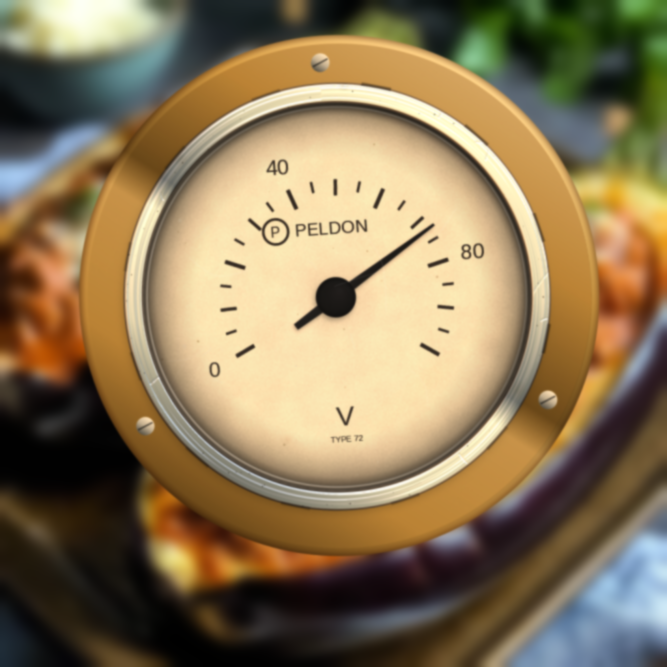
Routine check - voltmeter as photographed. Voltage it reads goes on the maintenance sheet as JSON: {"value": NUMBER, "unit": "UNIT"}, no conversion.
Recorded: {"value": 72.5, "unit": "V"}
